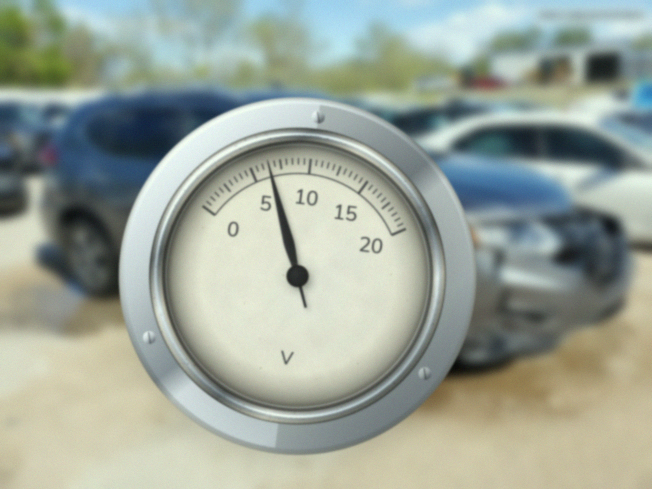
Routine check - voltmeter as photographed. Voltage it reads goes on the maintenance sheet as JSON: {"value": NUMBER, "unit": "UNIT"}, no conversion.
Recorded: {"value": 6.5, "unit": "V"}
